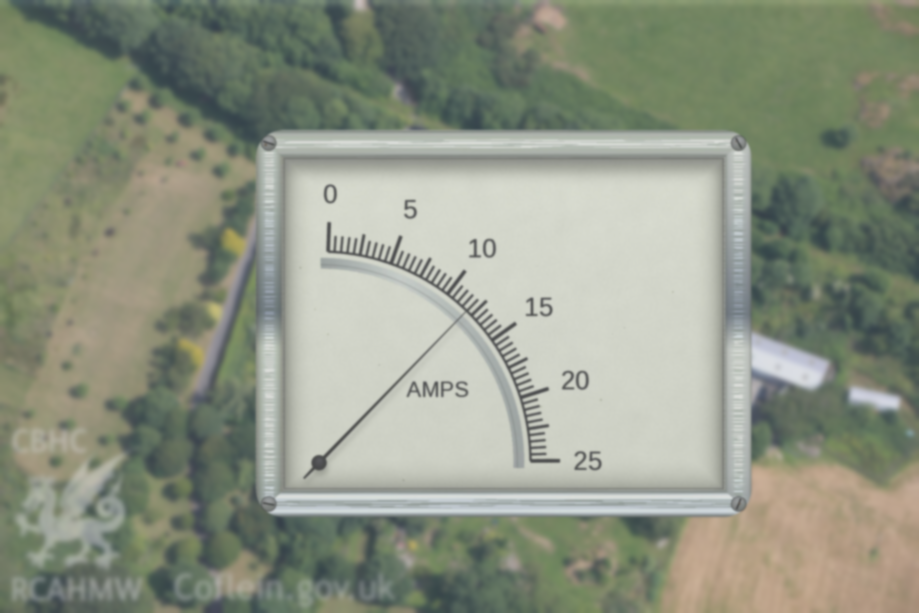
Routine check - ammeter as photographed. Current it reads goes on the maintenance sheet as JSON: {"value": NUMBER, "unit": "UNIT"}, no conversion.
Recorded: {"value": 12, "unit": "A"}
